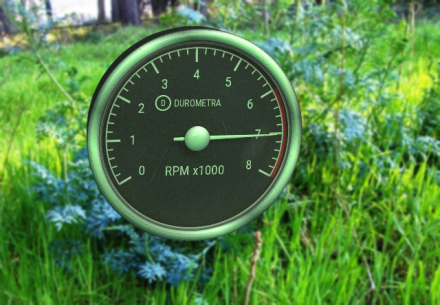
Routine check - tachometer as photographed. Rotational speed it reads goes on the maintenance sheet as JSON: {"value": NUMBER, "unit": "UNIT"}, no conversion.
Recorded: {"value": 7000, "unit": "rpm"}
